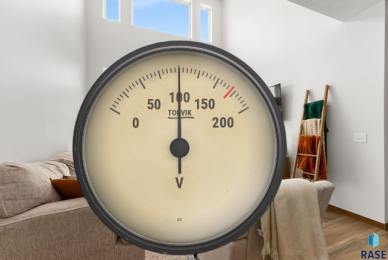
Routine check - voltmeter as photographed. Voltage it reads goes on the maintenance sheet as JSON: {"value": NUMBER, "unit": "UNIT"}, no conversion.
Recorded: {"value": 100, "unit": "V"}
